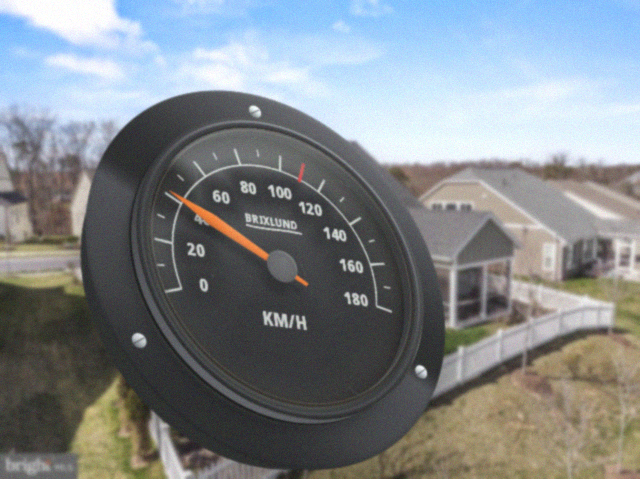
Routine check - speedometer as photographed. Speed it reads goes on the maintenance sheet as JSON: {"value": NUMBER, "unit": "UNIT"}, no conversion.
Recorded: {"value": 40, "unit": "km/h"}
